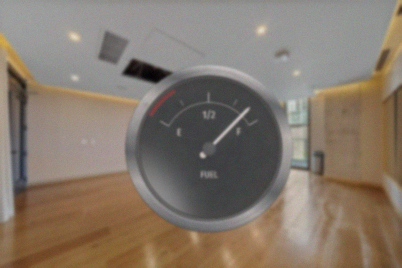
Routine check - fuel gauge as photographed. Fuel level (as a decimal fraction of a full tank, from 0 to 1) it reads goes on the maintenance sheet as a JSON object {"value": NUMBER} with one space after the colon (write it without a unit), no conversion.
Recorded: {"value": 0.875}
